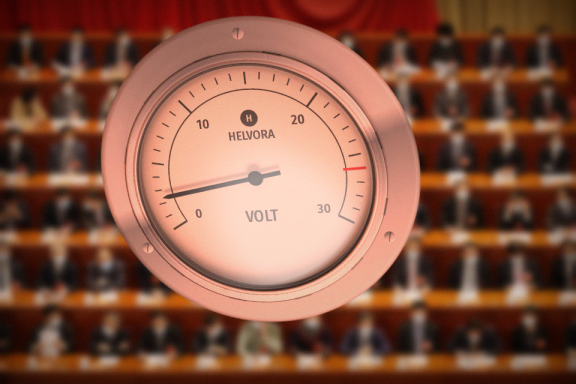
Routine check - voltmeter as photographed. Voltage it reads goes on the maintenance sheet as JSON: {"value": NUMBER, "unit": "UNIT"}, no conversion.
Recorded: {"value": 2.5, "unit": "V"}
